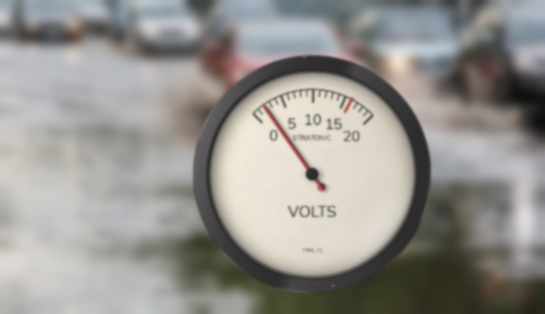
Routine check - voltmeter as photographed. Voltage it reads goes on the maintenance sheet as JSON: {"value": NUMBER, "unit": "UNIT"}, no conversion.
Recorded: {"value": 2, "unit": "V"}
